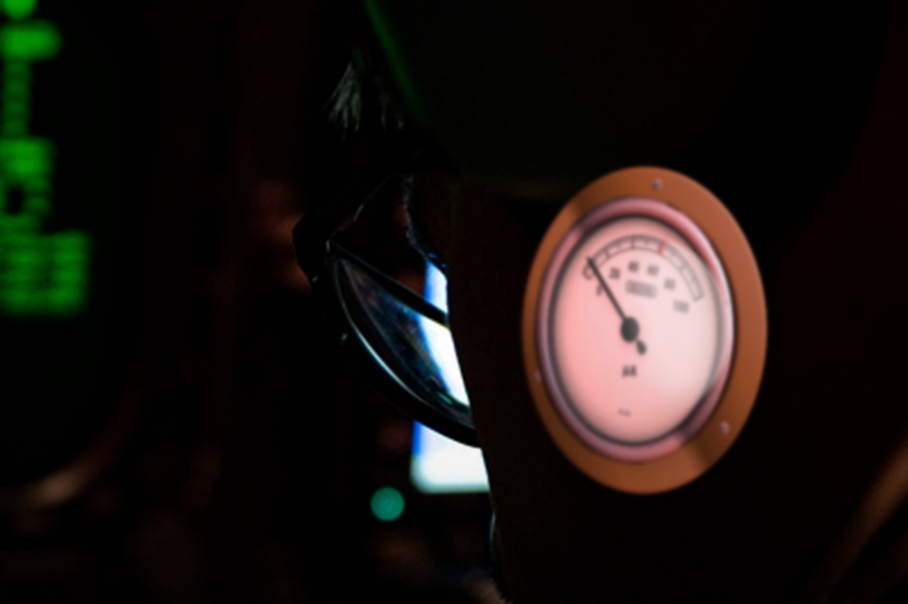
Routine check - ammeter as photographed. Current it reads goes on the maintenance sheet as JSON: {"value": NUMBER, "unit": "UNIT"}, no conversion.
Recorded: {"value": 10, "unit": "µA"}
